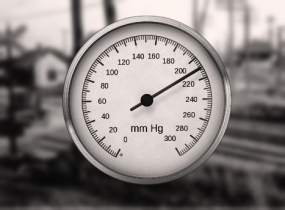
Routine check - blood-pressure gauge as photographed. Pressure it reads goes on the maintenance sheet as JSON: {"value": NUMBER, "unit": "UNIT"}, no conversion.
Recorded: {"value": 210, "unit": "mmHg"}
